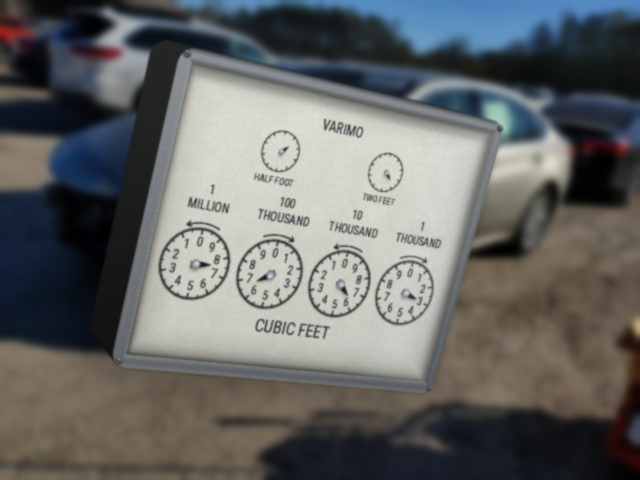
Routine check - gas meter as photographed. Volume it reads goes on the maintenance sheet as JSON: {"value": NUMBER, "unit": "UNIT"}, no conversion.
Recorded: {"value": 766300, "unit": "ft³"}
